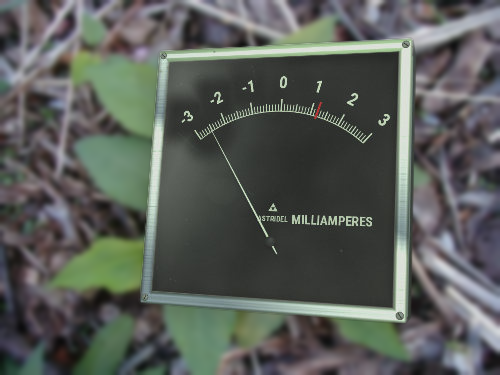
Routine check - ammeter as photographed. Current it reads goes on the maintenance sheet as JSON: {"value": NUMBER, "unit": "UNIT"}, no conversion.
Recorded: {"value": -2.5, "unit": "mA"}
